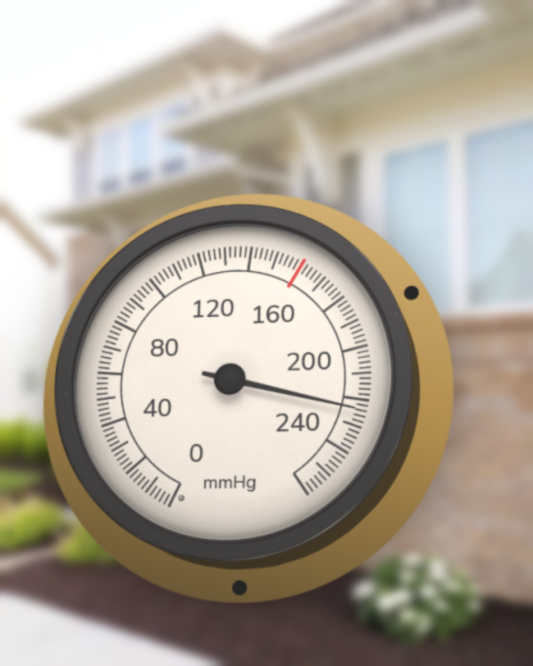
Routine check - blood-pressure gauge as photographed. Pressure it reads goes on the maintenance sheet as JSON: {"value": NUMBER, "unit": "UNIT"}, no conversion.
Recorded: {"value": 224, "unit": "mmHg"}
